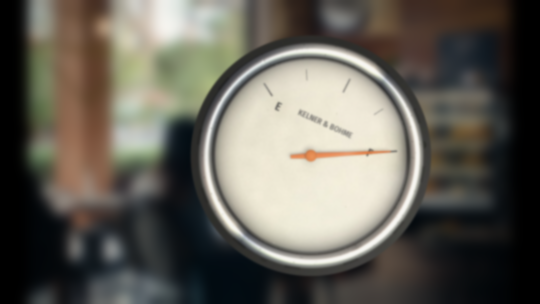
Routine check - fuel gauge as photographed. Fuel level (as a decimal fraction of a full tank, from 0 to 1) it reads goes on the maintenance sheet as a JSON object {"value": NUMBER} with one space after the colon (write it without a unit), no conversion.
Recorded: {"value": 1}
